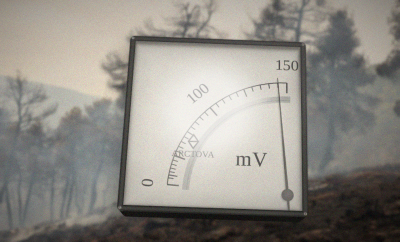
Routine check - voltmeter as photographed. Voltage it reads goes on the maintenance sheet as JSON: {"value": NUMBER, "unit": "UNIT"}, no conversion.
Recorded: {"value": 145, "unit": "mV"}
